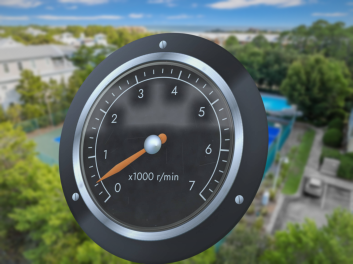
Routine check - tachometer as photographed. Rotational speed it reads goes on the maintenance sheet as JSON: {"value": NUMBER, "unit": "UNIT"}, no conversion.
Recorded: {"value": 400, "unit": "rpm"}
